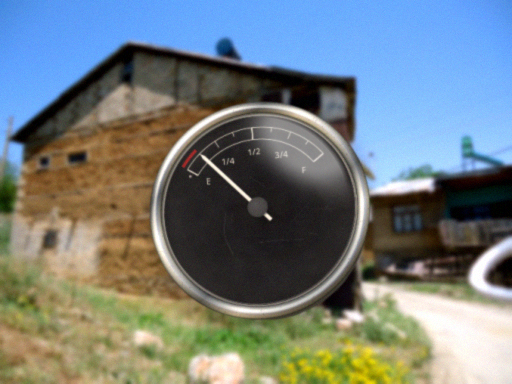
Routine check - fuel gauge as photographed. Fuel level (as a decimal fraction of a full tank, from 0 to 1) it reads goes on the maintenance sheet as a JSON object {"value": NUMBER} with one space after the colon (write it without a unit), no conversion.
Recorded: {"value": 0.125}
